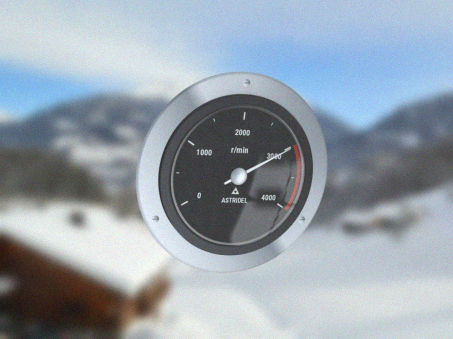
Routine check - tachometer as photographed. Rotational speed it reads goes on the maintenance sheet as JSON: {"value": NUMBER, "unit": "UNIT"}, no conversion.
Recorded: {"value": 3000, "unit": "rpm"}
